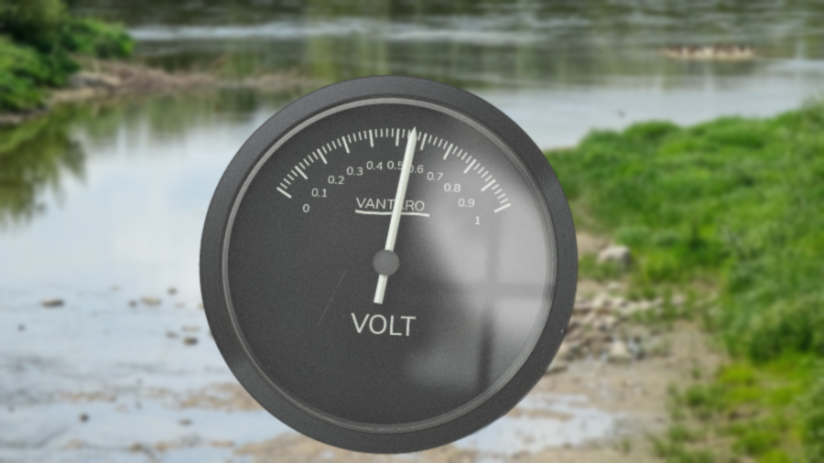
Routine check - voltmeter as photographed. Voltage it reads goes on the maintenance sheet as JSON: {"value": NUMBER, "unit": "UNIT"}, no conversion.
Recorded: {"value": 0.56, "unit": "V"}
